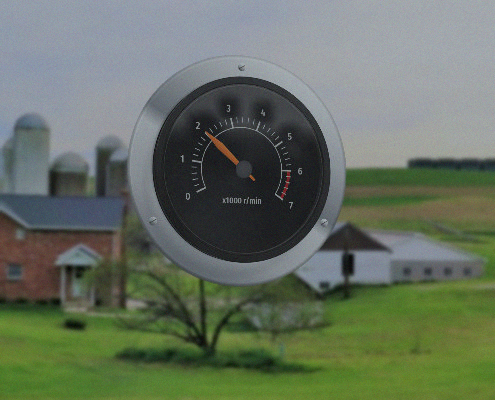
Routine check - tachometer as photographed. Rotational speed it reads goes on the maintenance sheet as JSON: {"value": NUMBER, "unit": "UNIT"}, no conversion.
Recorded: {"value": 2000, "unit": "rpm"}
